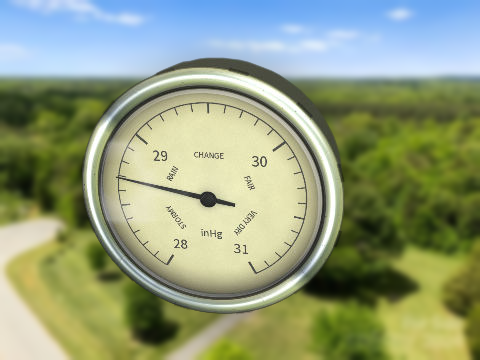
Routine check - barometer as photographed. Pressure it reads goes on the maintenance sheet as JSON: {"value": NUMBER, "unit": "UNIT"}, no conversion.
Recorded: {"value": 28.7, "unit": "inHg"}
